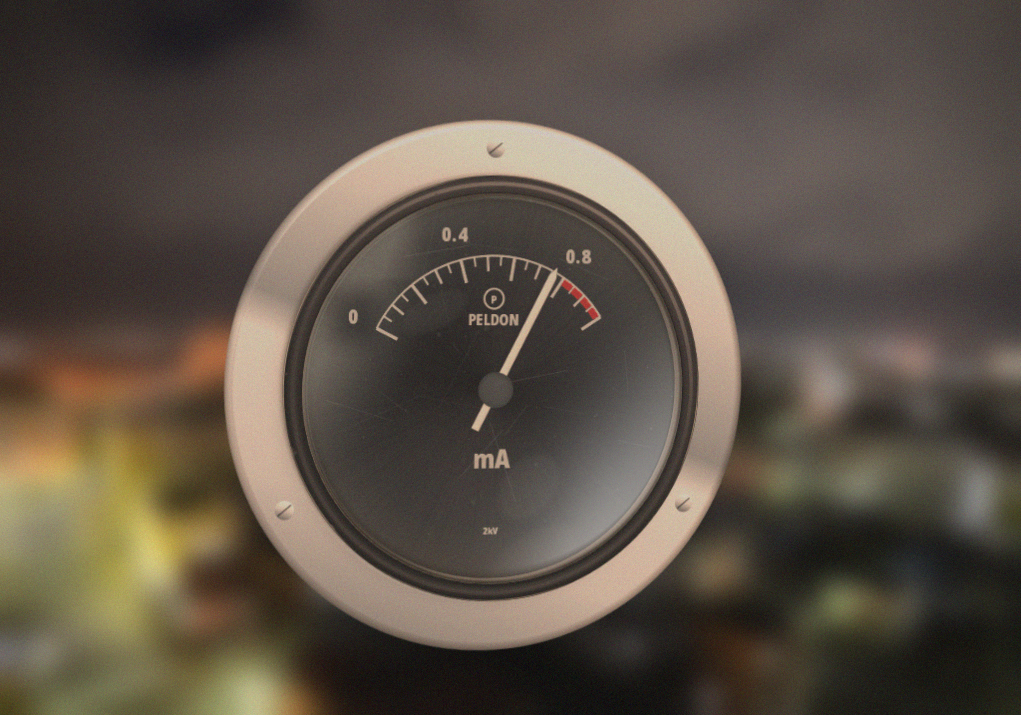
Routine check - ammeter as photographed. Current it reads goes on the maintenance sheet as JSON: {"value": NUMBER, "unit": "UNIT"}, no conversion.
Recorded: {"value": 0.75, "unit": "mA"}
